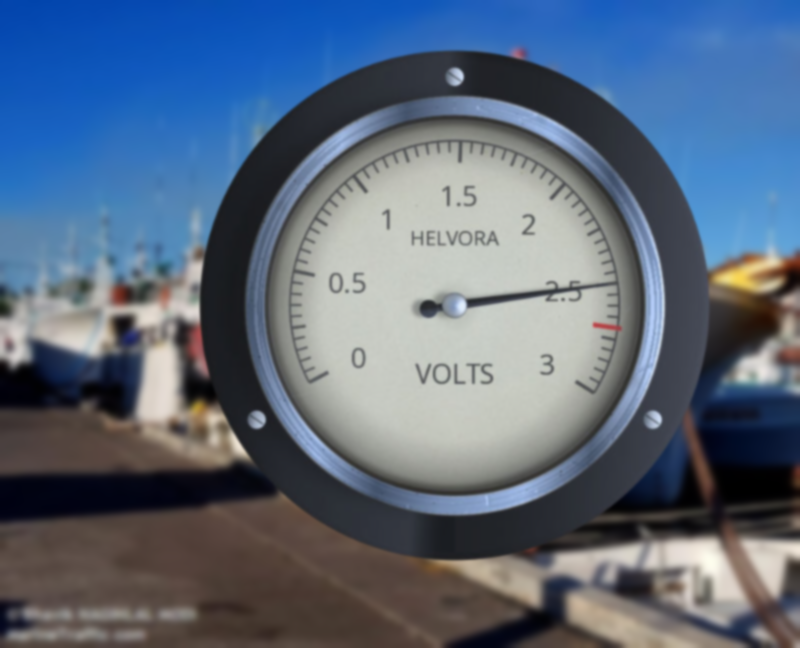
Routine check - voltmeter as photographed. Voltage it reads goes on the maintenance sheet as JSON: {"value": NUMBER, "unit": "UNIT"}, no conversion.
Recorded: {"value": 2.5, "unit": "V"}
